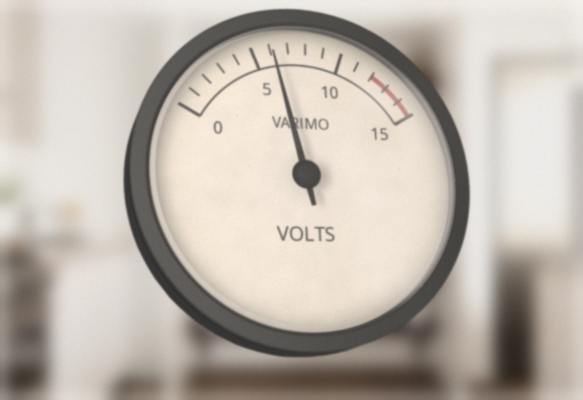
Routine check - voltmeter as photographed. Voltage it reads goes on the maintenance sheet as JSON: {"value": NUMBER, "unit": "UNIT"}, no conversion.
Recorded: {"value": 6, "unit": "V"}
